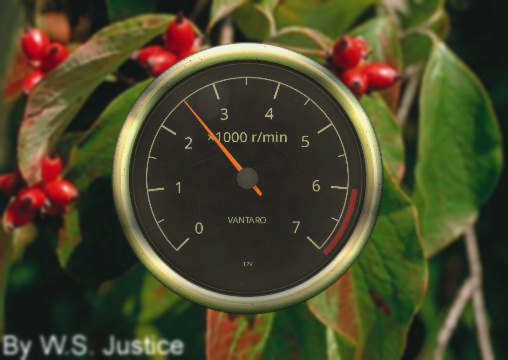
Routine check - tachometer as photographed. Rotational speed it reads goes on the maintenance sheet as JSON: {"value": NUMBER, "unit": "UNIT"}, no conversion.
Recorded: {"value": 2500, "unit": "rpm"}
